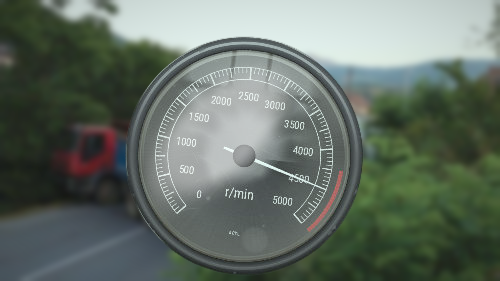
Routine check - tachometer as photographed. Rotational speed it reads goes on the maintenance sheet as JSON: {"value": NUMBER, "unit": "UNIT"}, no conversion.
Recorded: {"value": 4500, "unit": "rpm"}
